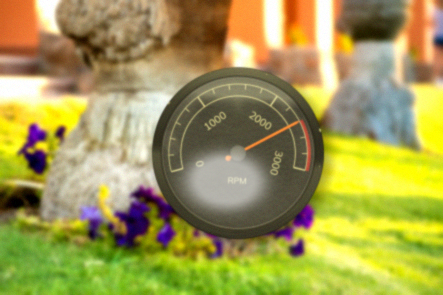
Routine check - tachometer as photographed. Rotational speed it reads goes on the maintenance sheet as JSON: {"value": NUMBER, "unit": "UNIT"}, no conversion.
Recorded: {"value": 2400, "unit": "rpm"}
